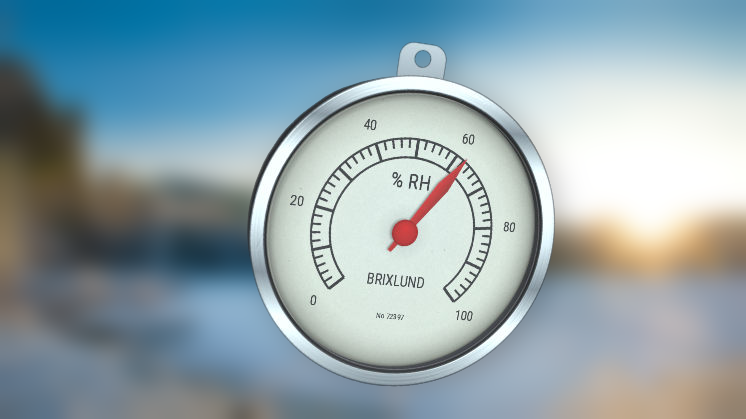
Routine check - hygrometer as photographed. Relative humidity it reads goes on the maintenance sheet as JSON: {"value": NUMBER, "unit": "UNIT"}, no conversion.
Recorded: {"value": 62, "unit": "%"}
